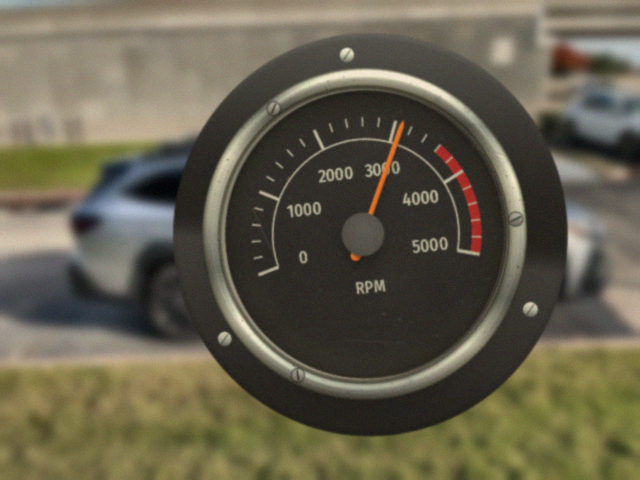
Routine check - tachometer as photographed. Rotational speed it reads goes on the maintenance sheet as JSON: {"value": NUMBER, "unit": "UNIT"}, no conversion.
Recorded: {"value": 3100, "unit": "rpm"}
